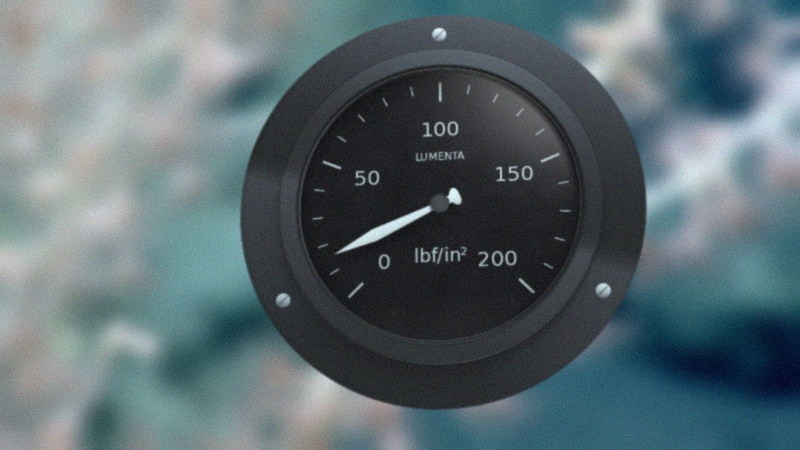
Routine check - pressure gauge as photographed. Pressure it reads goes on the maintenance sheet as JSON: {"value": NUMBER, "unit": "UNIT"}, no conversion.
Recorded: {"value": 15, "unit": "psi"}
